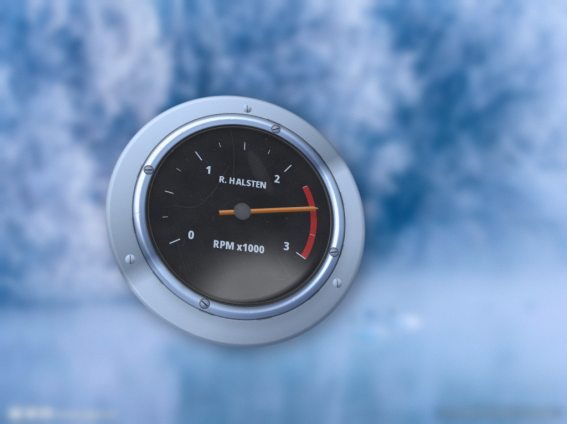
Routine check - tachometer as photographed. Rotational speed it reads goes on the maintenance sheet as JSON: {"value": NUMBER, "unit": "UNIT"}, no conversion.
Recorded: {"value": 2500, "unit": "rpm"}
